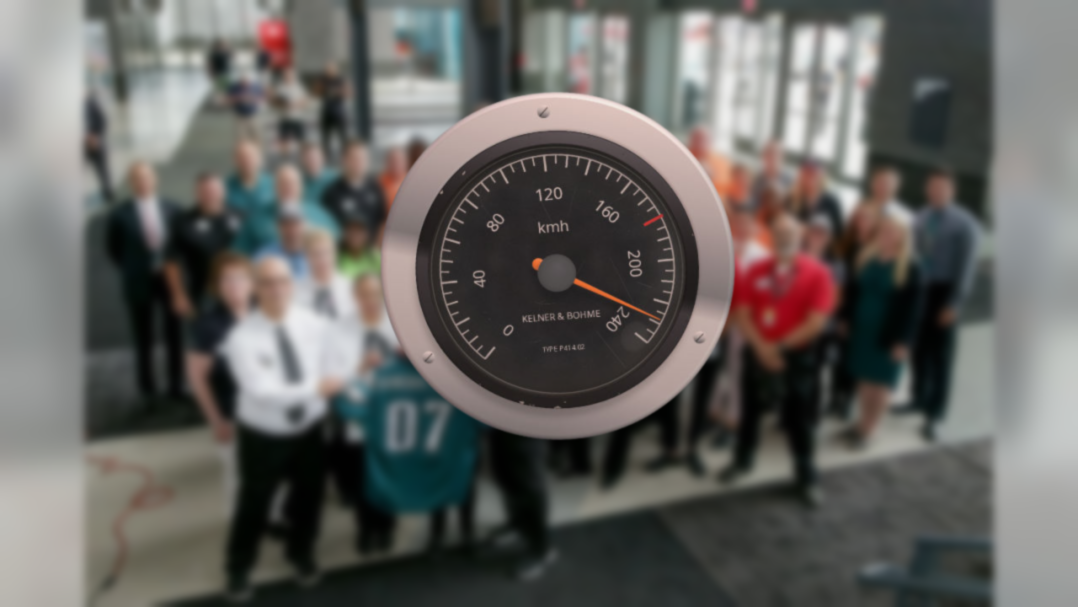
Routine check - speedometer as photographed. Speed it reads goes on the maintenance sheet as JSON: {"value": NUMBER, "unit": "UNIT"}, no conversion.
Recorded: {"value": 227.5, "unit": "km/h"}
